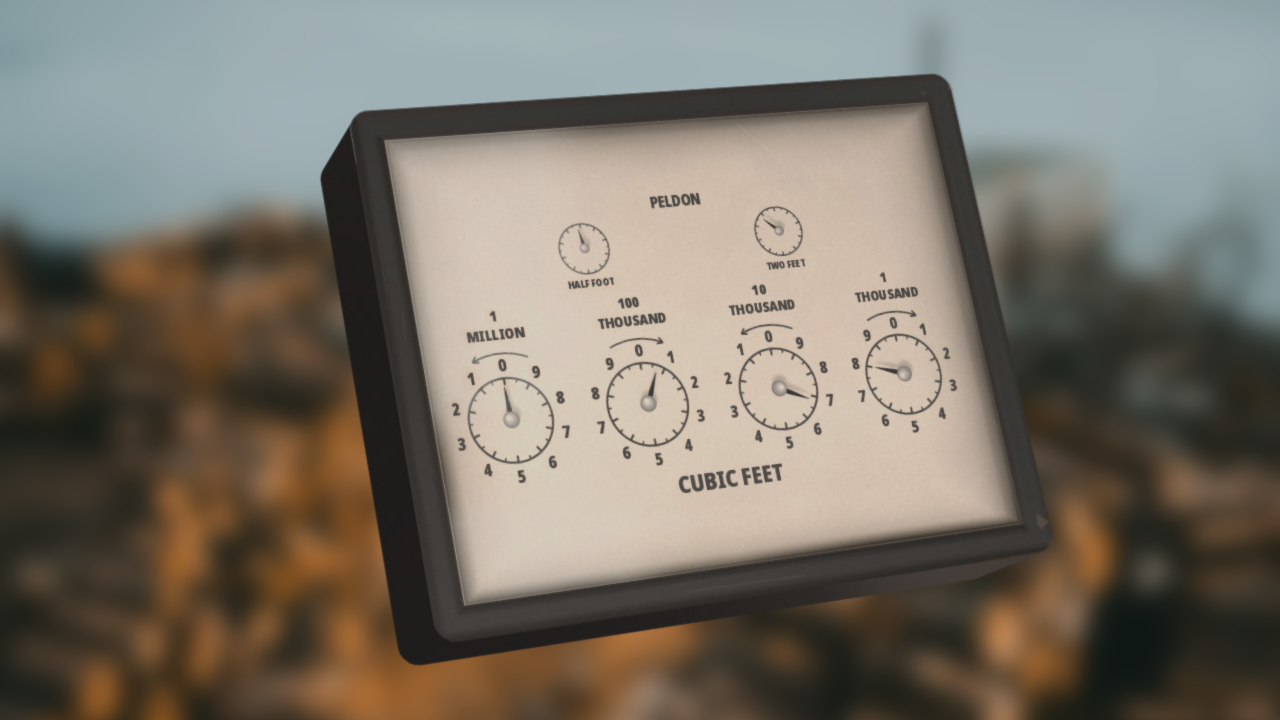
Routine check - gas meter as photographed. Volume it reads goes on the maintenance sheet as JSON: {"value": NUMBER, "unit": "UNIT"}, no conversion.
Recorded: {"value": 6800, "unit": "ft³"}
